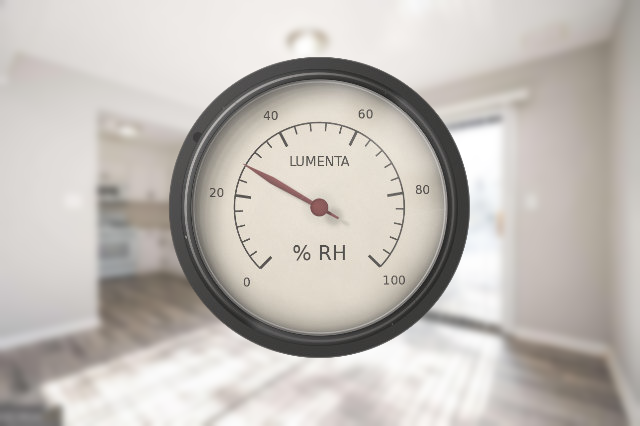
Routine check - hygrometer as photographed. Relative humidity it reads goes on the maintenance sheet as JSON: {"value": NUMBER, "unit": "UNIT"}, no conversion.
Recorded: {"value": 28, "unit": "%"}
